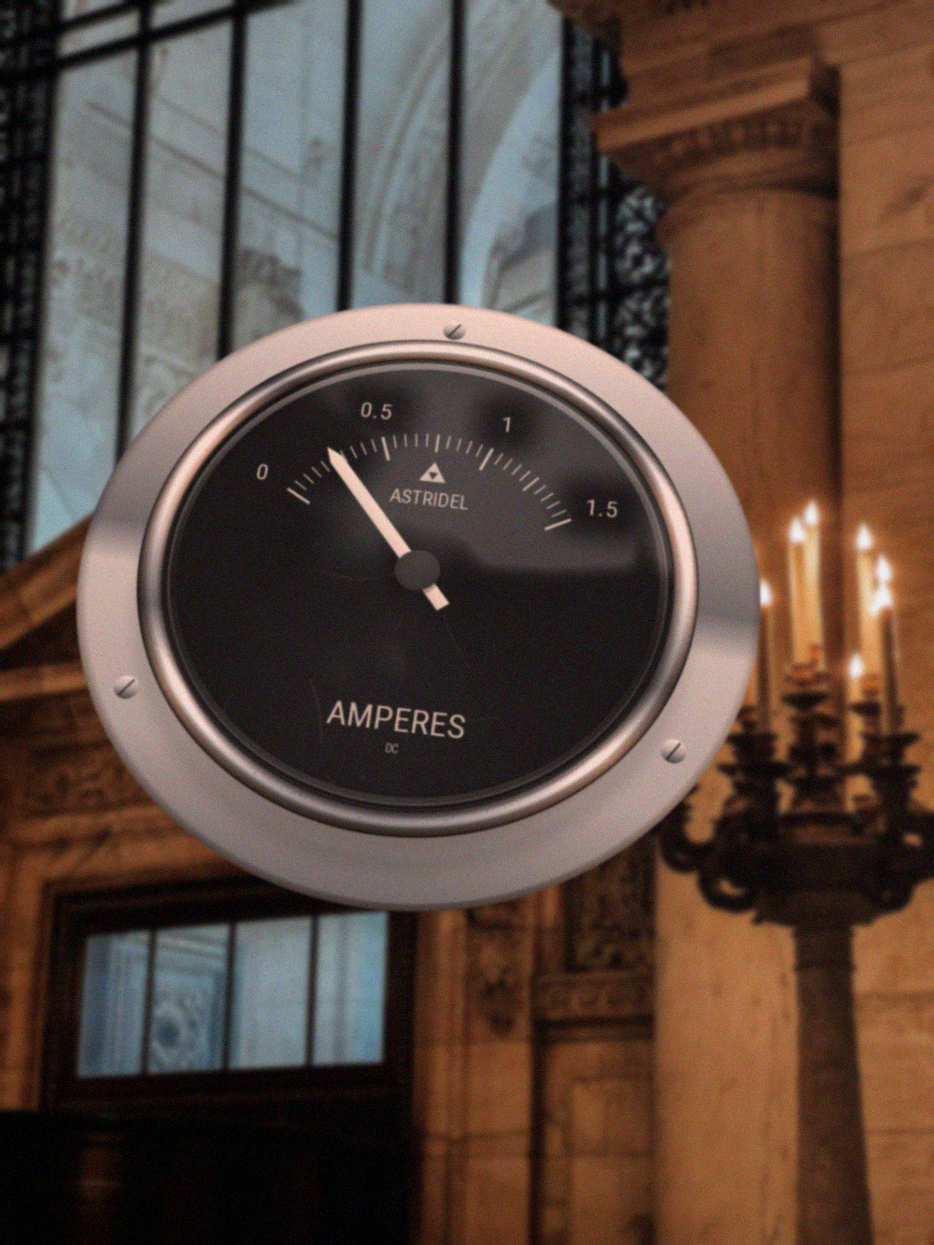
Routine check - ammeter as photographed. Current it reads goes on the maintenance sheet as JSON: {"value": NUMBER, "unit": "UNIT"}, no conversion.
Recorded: {"value": 0.25, "unit": "A"}
